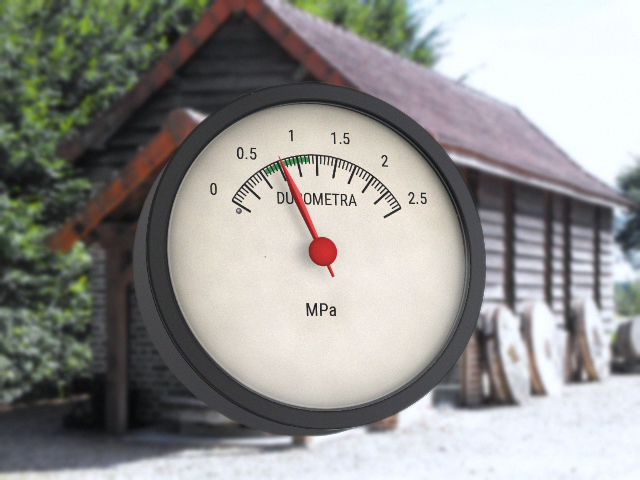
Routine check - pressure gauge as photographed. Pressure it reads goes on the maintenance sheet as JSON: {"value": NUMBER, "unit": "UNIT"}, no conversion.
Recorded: {"value": 0.75, "unit": "MPa"}
